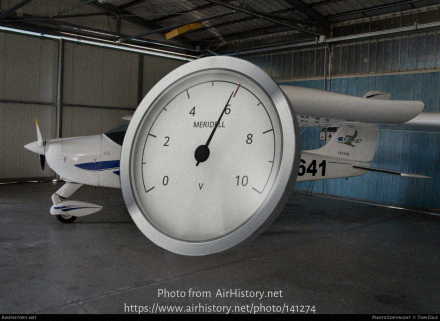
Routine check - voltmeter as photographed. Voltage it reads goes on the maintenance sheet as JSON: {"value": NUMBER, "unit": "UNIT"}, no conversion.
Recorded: {"value": 6, "unit": "V"}
